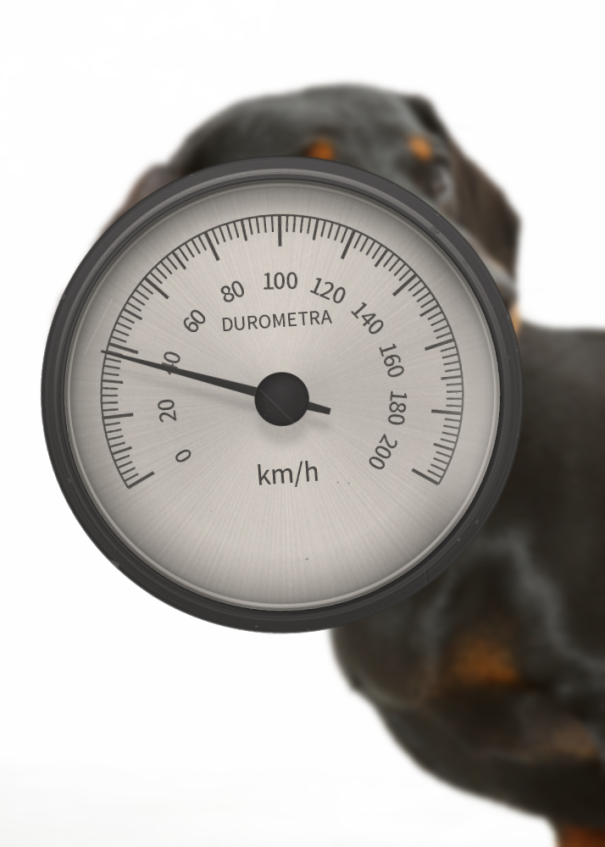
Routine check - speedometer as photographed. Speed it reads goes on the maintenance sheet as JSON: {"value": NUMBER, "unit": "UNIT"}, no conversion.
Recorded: {"value": 38, "unit": "km/h"}
